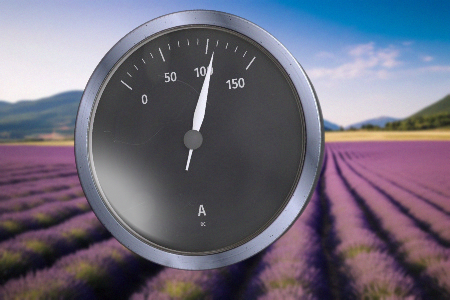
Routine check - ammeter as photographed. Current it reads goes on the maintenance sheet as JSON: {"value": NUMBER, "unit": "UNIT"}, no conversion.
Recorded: {"value": 110, "unit": "A"}
